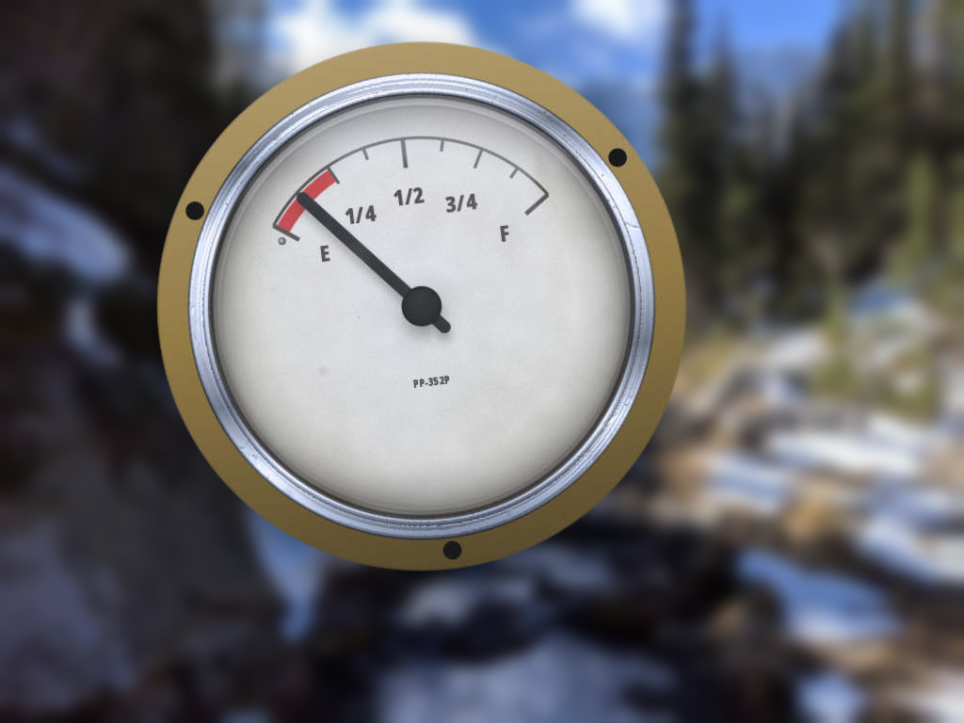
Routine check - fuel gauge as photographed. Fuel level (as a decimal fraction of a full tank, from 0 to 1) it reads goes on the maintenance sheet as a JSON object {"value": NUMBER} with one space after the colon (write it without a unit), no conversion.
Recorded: {"value": 0.125}
